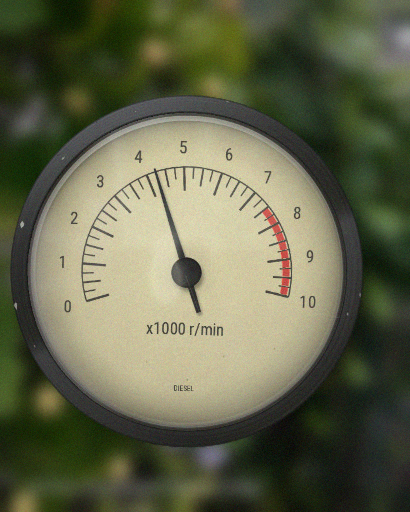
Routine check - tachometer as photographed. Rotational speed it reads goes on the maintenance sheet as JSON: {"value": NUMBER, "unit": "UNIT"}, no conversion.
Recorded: {"value": 4250, "unit": "rpm"}
